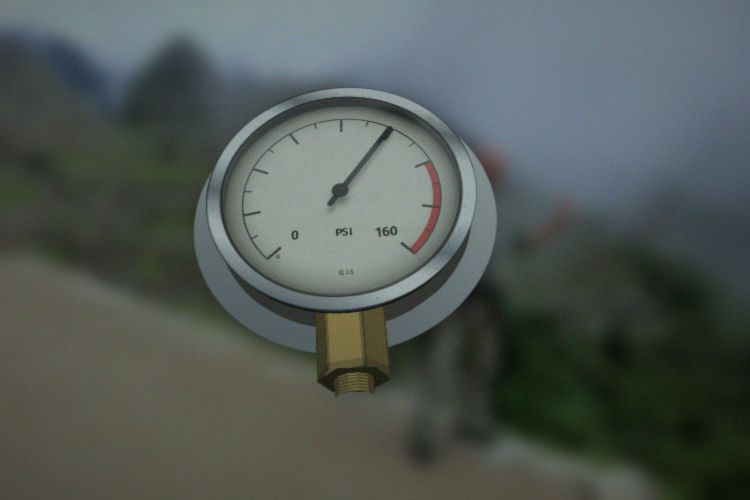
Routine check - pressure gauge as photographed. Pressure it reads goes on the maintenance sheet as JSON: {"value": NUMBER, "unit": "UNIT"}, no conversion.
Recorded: {"value": 100, "unit": "psi"}
